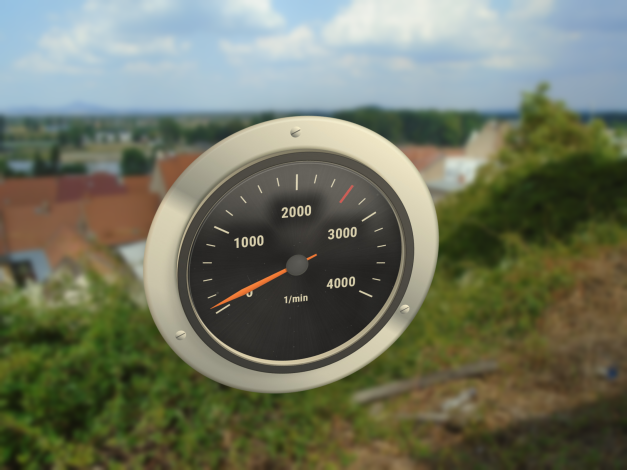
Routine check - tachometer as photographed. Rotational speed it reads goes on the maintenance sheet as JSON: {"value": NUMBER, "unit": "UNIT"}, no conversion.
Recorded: {"value": 100, "unit": "rpm"}
